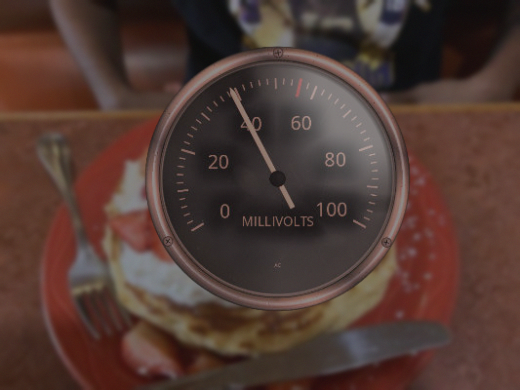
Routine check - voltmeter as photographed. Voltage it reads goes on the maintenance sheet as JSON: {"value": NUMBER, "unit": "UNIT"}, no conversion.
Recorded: {"value": 39, "unit": "mV"}
